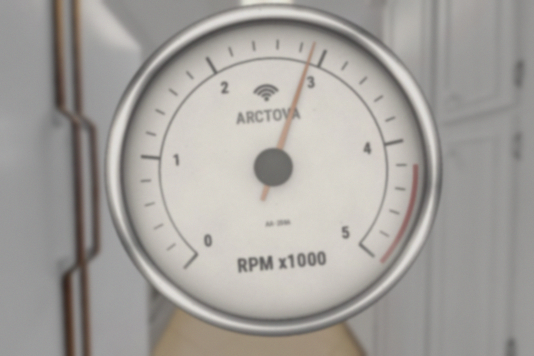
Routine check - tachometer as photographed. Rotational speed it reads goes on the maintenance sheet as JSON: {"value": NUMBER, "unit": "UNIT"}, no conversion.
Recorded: {"value": 2900, "unit": "rpm"}
